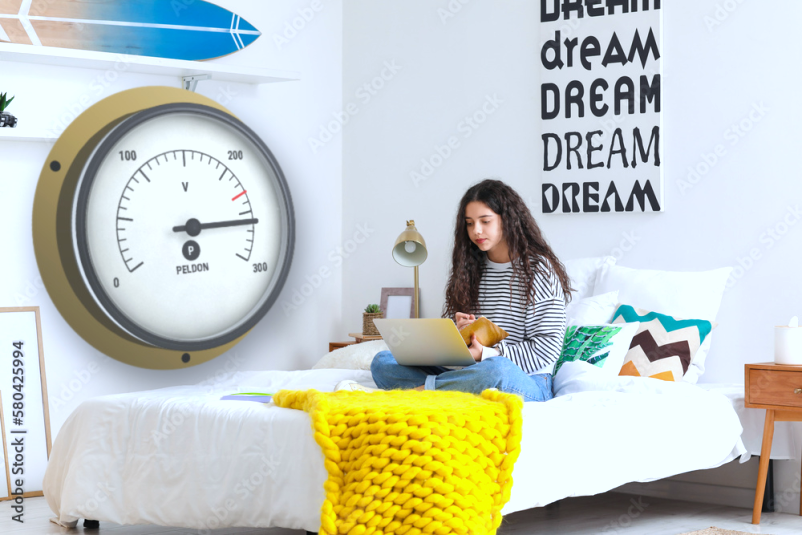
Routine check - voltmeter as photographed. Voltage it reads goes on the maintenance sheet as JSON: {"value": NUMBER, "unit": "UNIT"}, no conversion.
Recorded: {"value": 260, "unit": "V"}
